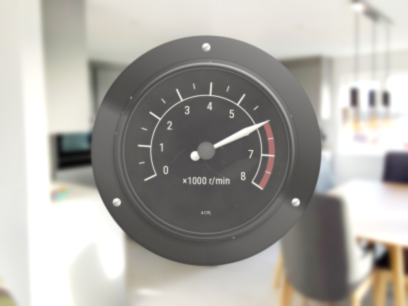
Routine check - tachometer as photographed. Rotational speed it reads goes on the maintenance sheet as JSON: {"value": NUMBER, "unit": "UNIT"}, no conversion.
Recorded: {"value": 6000, "unit": "rpm"}
